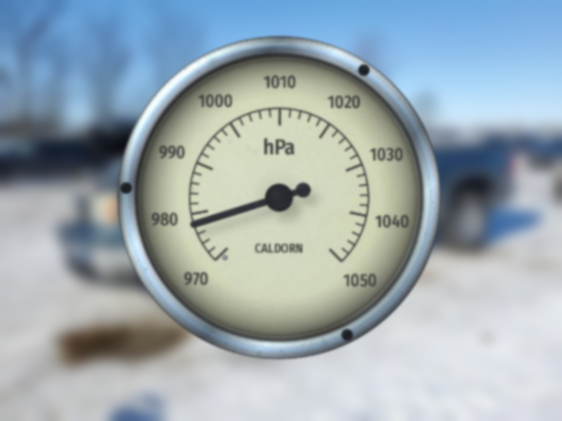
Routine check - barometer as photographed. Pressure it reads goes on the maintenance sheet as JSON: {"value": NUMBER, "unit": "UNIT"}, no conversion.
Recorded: {"value": 978, "unit": "hPa"}
